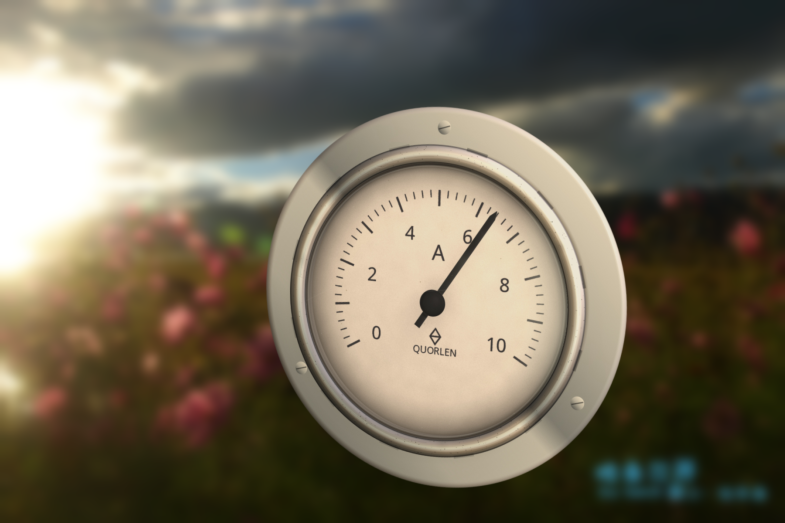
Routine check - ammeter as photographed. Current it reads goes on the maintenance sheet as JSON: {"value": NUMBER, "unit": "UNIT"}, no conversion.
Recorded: {"value": 6.4, "unit": "A"}
